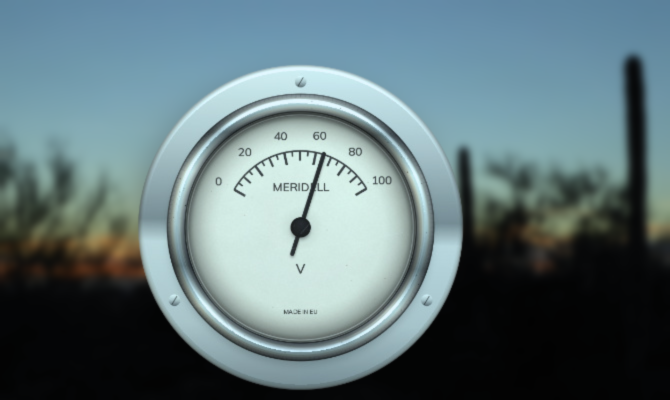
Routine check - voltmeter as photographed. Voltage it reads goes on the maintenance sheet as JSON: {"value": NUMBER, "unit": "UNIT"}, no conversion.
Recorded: {"value": 65, "unit": "V"}
